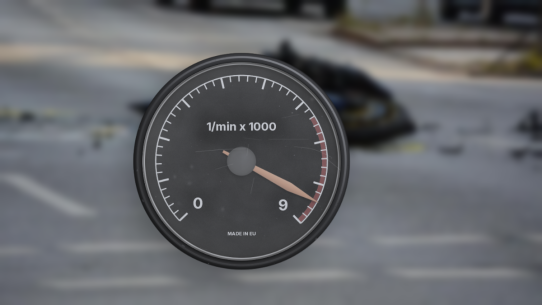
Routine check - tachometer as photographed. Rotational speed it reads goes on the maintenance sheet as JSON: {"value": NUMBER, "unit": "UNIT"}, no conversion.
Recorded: {"value": 8400, "unit": "rpm"}
